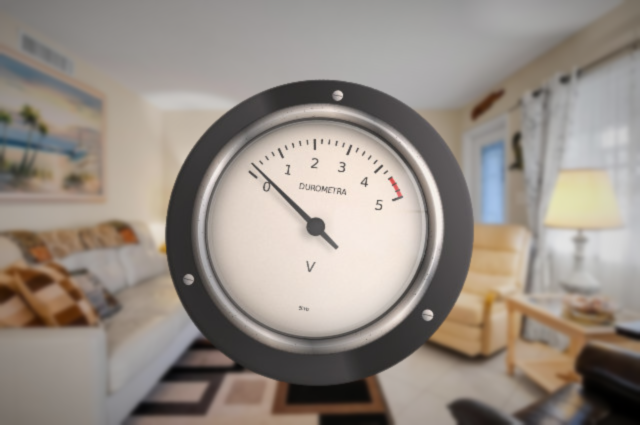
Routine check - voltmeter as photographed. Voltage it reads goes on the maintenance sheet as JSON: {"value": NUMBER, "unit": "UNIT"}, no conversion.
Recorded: {"value": 0.2, "unit": "V"}
